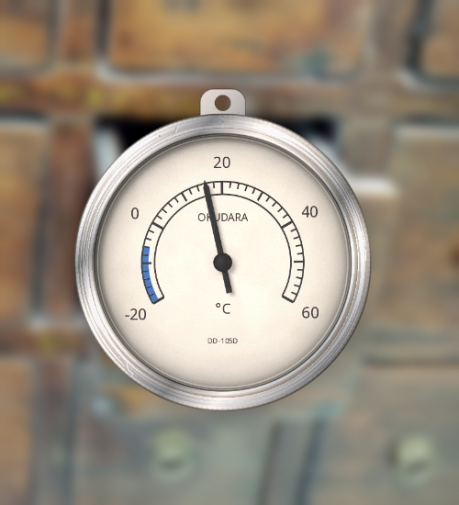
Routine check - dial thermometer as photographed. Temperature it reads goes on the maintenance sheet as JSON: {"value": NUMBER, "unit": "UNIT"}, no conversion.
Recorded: {"value": 16, "unit": "°C"}
